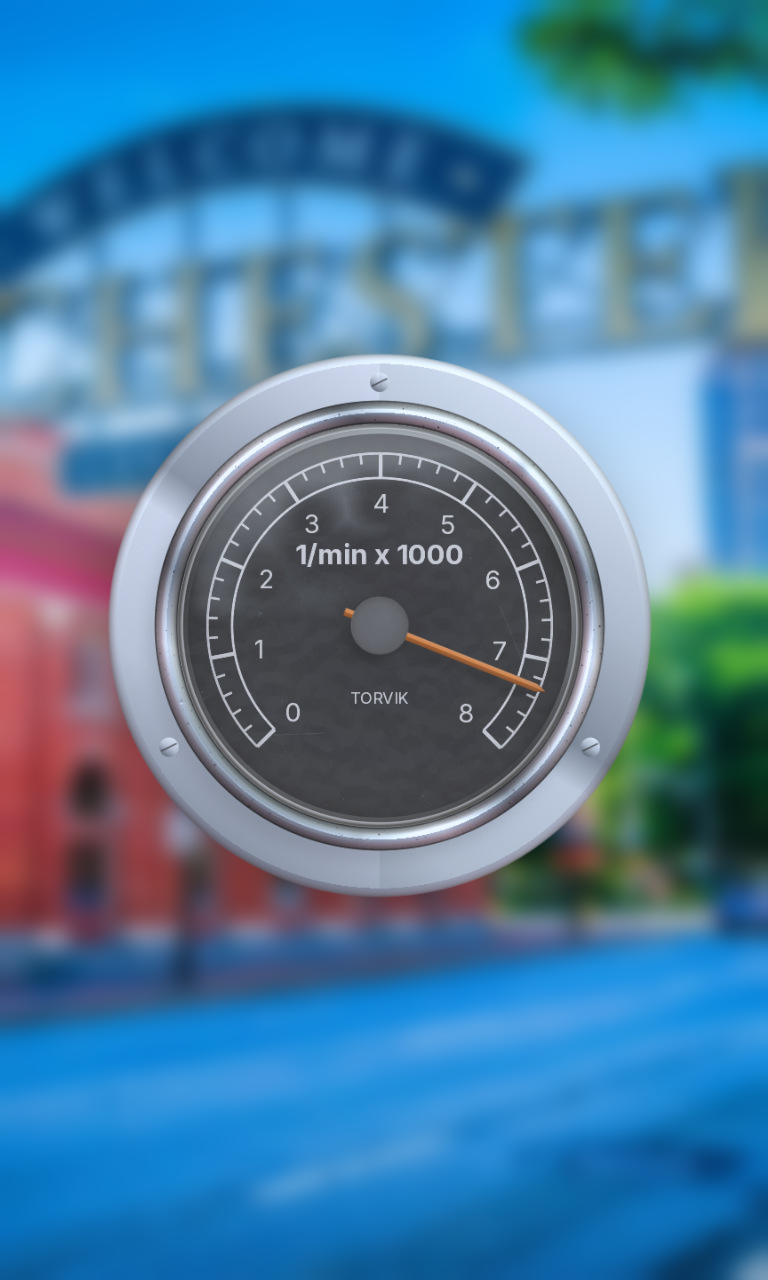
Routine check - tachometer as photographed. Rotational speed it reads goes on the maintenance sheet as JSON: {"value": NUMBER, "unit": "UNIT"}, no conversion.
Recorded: {"value": 7300, "unit": "rpm"}
